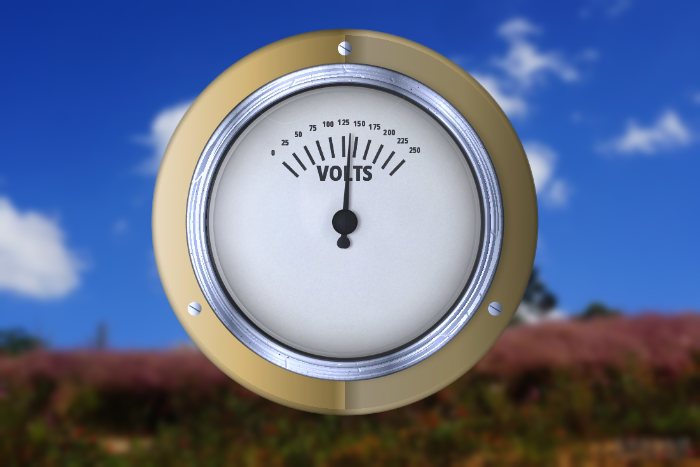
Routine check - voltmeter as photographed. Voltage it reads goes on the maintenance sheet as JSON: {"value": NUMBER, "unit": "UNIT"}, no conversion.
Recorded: {"value": 137.5, "unit": "V"}
